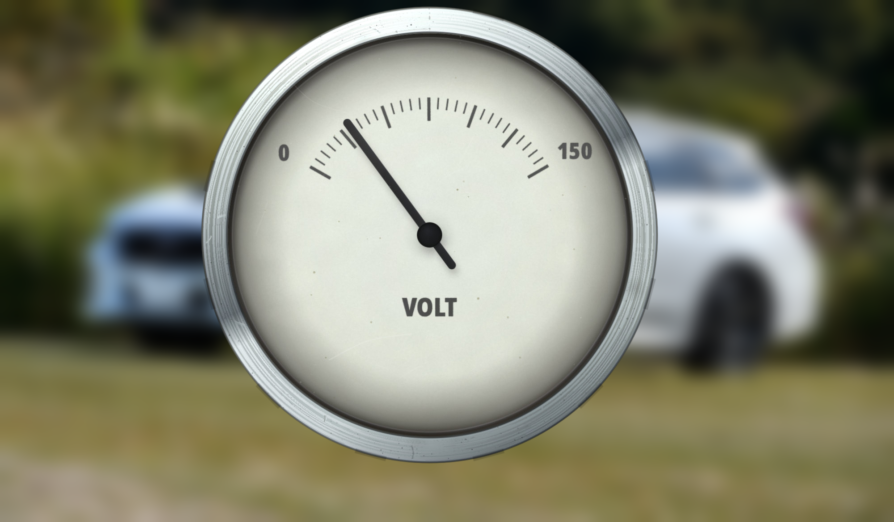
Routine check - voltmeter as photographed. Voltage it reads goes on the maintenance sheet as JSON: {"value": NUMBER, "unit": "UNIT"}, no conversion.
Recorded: {"value": 30, "unit": "V"}
